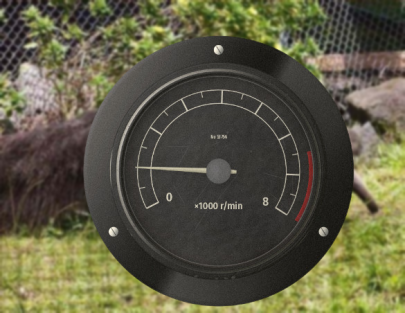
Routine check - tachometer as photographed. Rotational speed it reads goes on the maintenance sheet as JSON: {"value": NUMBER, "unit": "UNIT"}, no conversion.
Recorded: {"value": 1000, "unit": "rpm"}
